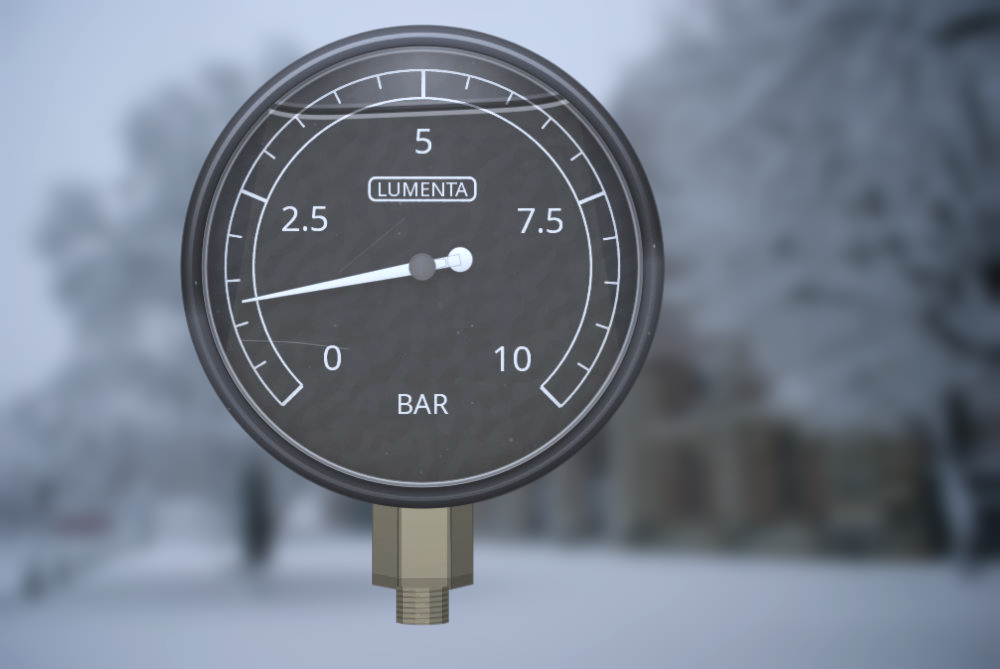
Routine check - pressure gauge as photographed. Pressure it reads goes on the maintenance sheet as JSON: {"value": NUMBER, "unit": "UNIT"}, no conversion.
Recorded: {"value": 1.25, "unit": "bar"}
